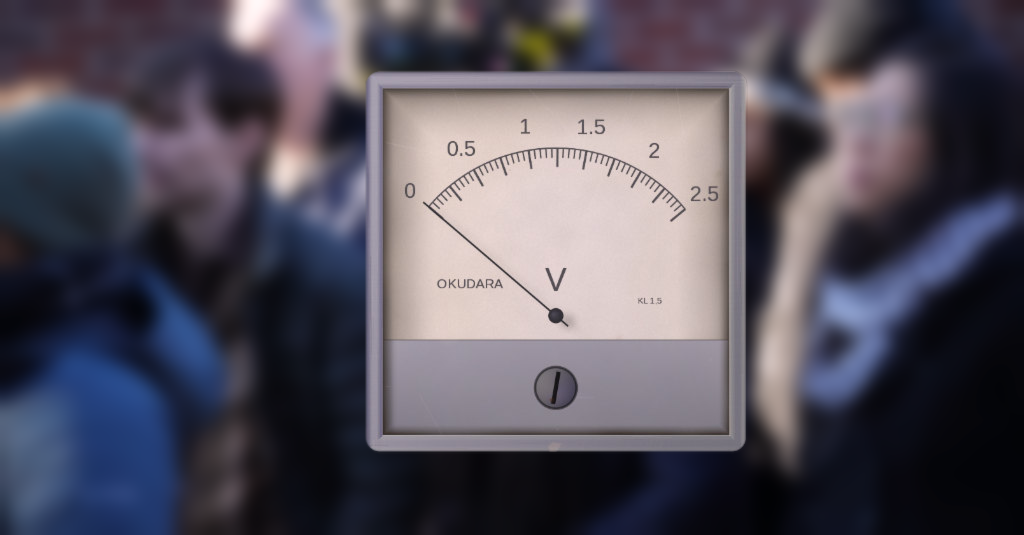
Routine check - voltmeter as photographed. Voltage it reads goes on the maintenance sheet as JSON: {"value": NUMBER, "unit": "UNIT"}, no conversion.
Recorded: {"value": 0, "unit": "V"}
